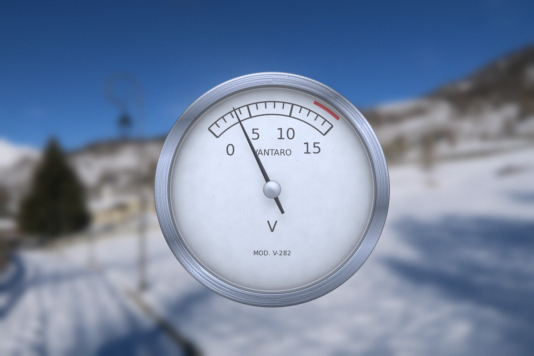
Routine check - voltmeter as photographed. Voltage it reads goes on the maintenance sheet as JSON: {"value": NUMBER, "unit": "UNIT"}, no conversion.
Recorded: {"value": 3.5, "unit": "V"}
